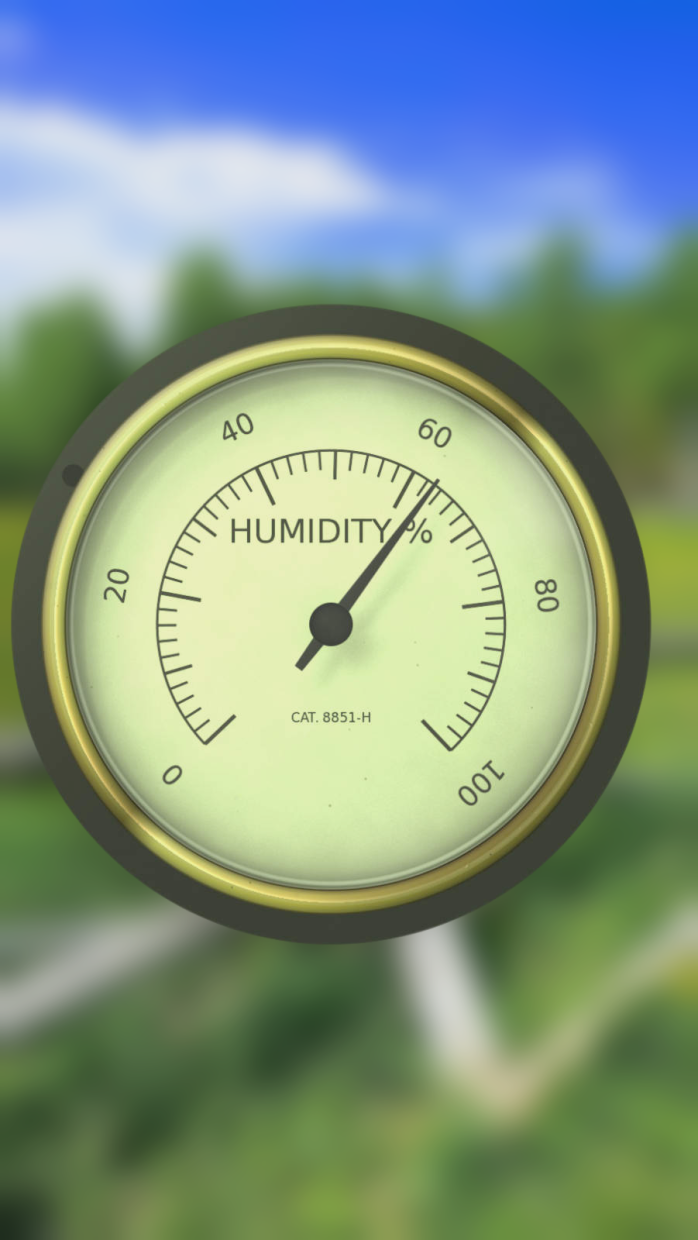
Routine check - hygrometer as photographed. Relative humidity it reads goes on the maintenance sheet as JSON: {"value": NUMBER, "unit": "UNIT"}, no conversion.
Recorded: {"value": 63, "unit": "%"}
